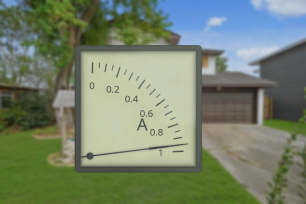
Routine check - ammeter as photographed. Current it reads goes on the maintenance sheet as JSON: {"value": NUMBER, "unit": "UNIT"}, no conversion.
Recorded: {"value": 0.95, "unit": "A"}
